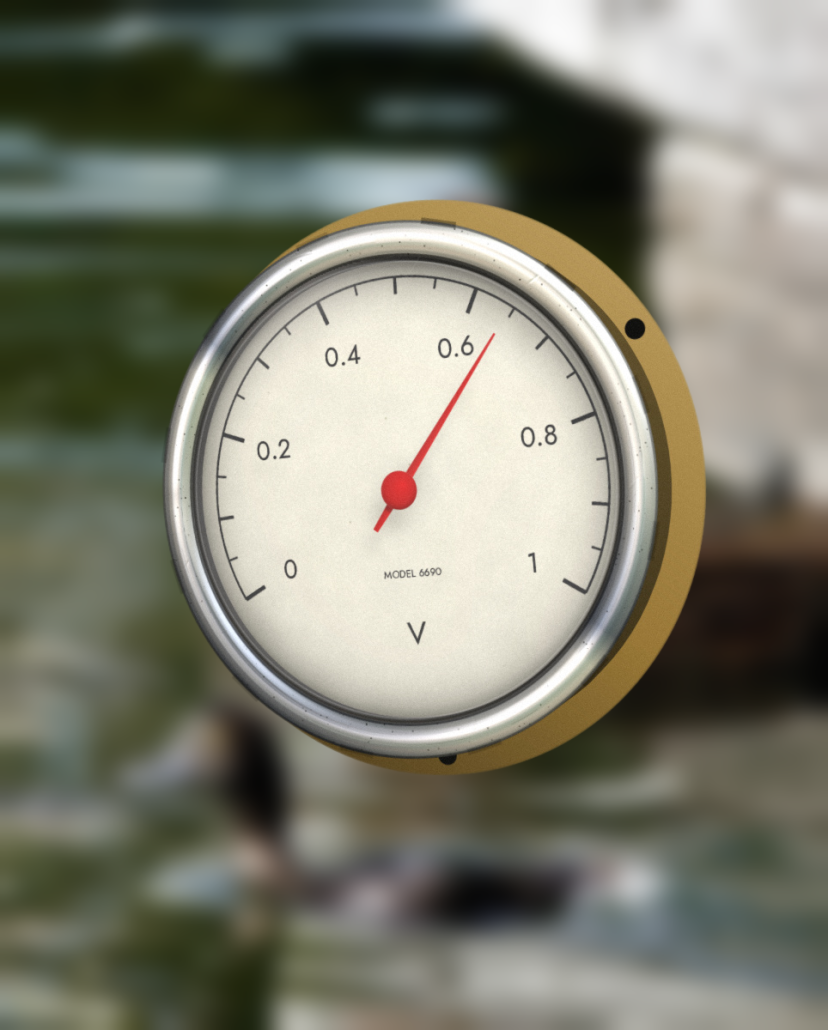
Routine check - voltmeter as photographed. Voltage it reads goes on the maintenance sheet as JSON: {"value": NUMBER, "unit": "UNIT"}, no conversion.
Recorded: {"value": 0.65, "unit": "V"}
